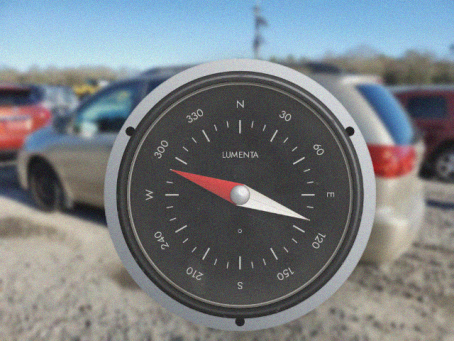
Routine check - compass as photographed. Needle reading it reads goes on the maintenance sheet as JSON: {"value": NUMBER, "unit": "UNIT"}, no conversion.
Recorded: {"value": 290, "unit": "°"}
